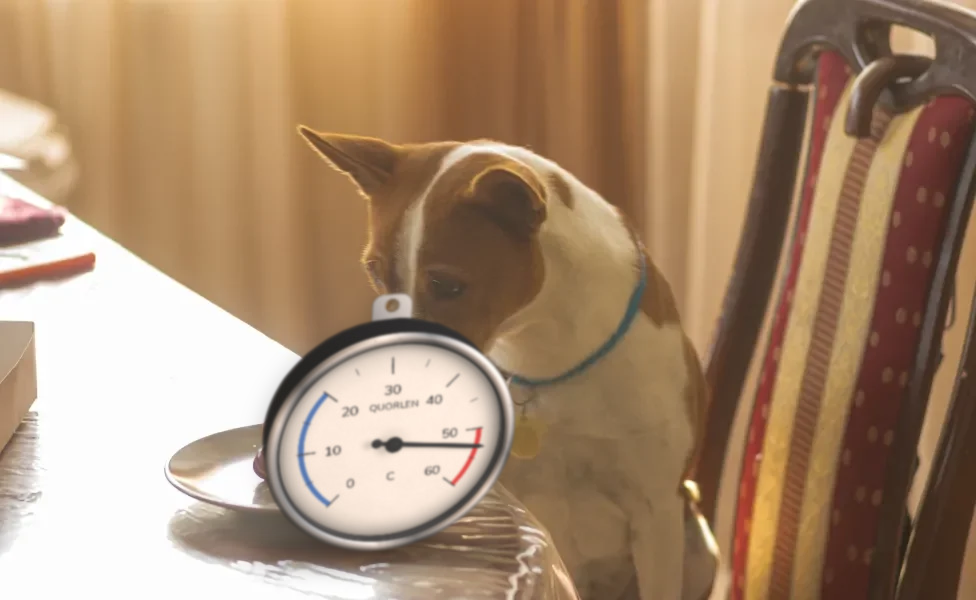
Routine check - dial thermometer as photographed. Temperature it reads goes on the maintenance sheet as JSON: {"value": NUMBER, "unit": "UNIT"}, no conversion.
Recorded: {"value": 52.5, "unit": "°C"}
